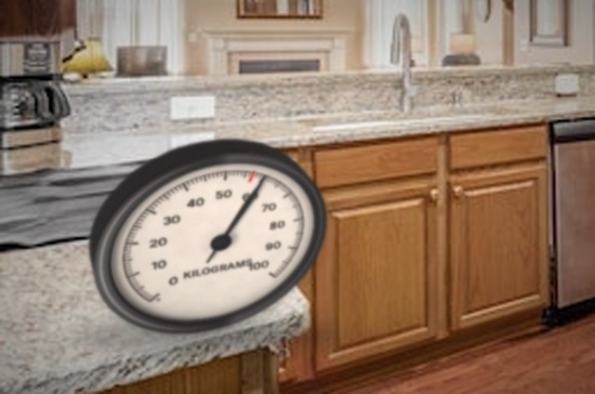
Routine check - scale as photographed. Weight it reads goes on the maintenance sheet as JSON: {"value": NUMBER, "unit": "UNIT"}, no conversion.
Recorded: {"value": 60, "unit": "kg"}
